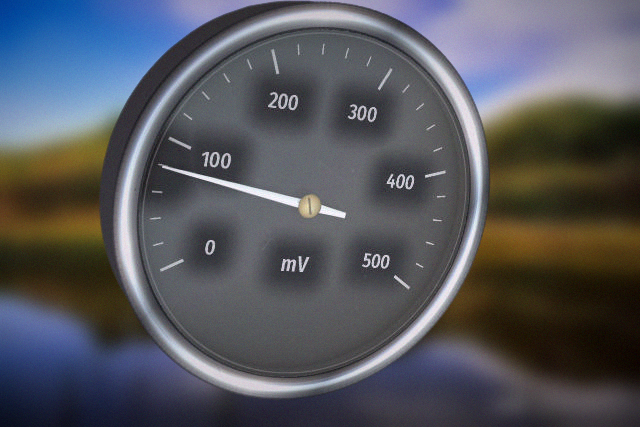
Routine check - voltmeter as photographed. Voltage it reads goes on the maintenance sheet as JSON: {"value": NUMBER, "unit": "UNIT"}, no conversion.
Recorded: {"value": 80, "unit": "mV"}
